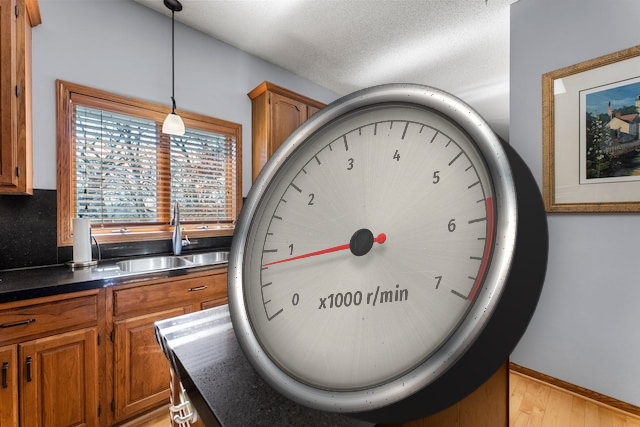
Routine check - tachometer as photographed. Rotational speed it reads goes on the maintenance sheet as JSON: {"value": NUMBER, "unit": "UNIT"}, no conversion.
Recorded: {"value": 750, "unit": "rpm"}
